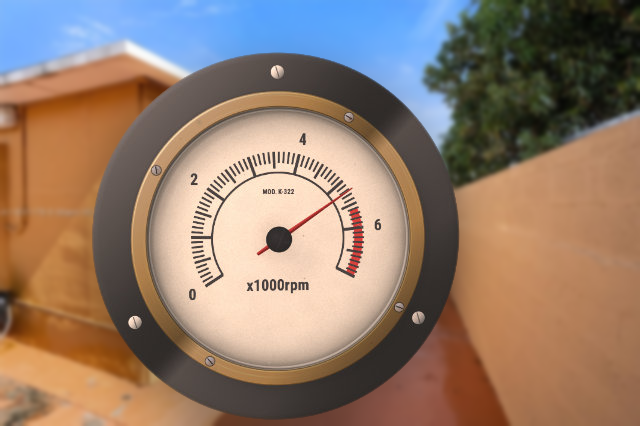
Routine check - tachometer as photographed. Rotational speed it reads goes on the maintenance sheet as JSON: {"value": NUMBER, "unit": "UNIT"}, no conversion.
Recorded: {"value": 5200, "unit": "rpm"}
